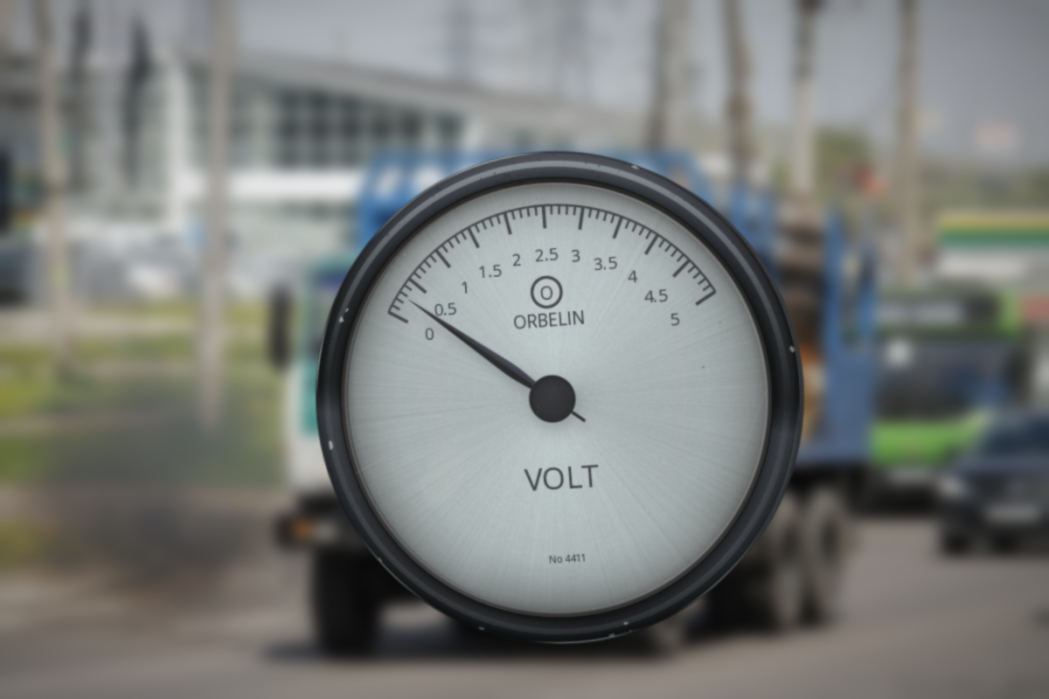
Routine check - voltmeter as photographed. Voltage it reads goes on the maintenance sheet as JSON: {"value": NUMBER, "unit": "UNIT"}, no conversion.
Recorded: {"value": 0.3, "unit": "V"}
